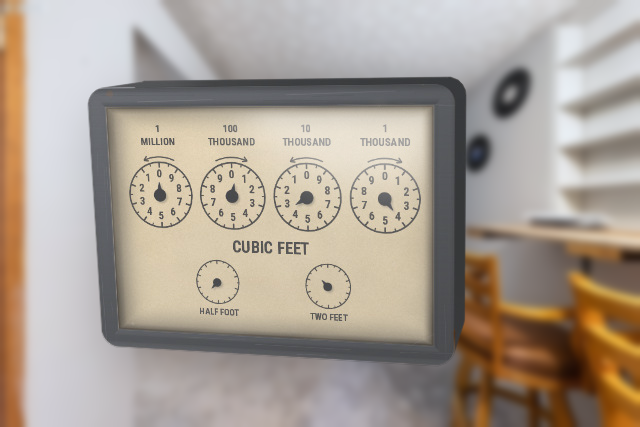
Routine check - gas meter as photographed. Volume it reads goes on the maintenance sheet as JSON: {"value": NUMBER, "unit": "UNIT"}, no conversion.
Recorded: {"value": 3400, "unit": "ft³"}
